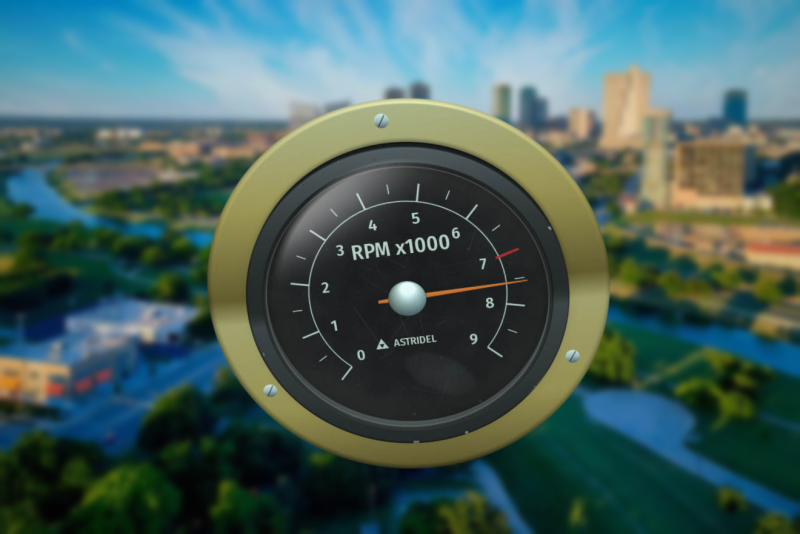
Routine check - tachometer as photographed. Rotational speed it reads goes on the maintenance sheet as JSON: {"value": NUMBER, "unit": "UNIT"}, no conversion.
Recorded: {"value": 7500, "unit": "rpm"}
